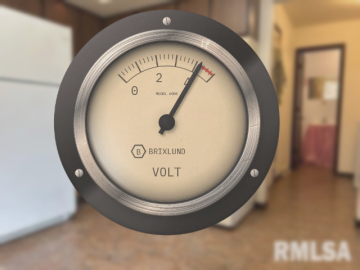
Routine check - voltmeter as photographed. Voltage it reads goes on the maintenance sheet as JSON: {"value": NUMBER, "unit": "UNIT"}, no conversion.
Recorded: {"value": 4.2, "unit": "V"}
